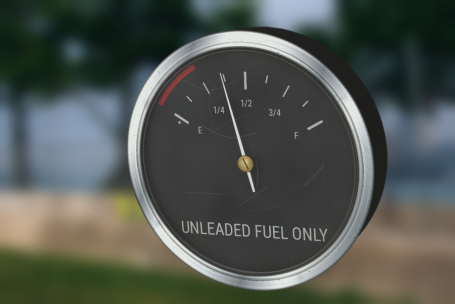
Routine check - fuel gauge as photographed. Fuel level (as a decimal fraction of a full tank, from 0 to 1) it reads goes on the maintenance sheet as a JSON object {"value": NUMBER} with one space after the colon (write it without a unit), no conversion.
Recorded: {"value": 0.375}
